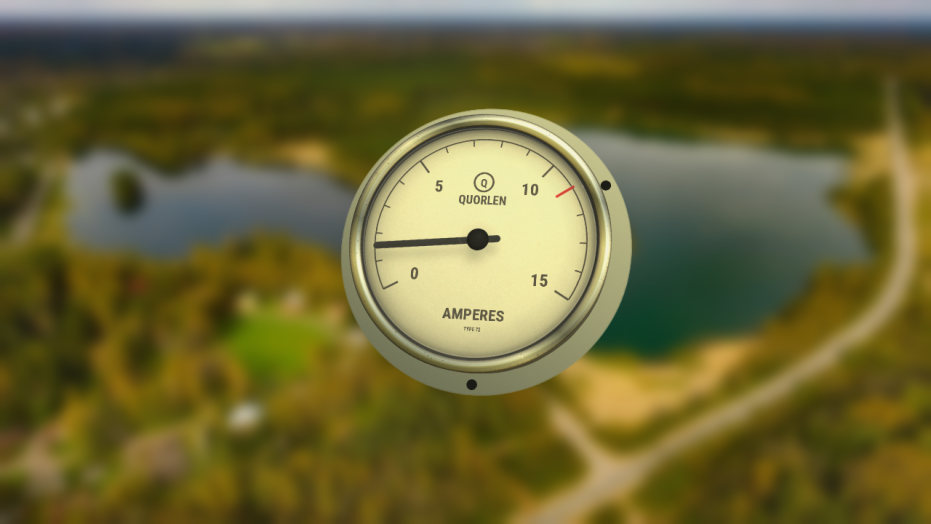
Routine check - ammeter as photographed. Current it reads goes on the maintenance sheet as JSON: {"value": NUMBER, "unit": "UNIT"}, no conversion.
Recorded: {"value": 1.5, "unit": "A"}
